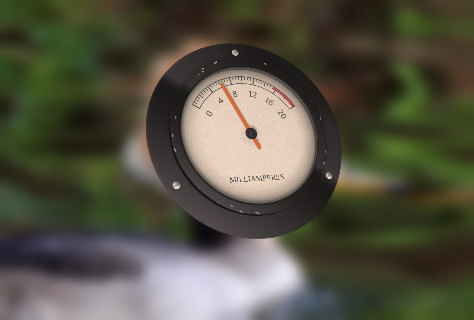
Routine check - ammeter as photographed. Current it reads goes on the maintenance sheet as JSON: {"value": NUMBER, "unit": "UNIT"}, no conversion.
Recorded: {"value": 6, "unit": "mA"}
